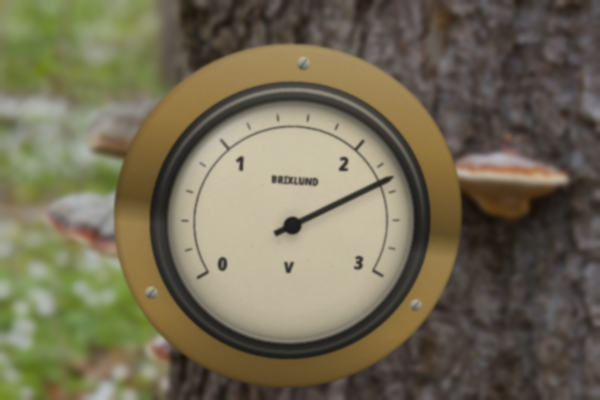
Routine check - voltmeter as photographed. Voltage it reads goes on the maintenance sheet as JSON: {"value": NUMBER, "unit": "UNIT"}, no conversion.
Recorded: {"value": 2.3, "unit": "V"}
